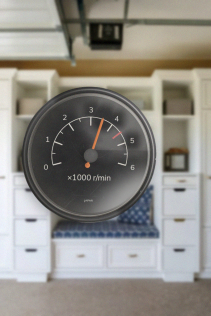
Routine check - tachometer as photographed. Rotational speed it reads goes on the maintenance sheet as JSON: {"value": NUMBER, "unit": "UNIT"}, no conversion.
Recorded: {"value": 3500, "unit": "rpm"}
